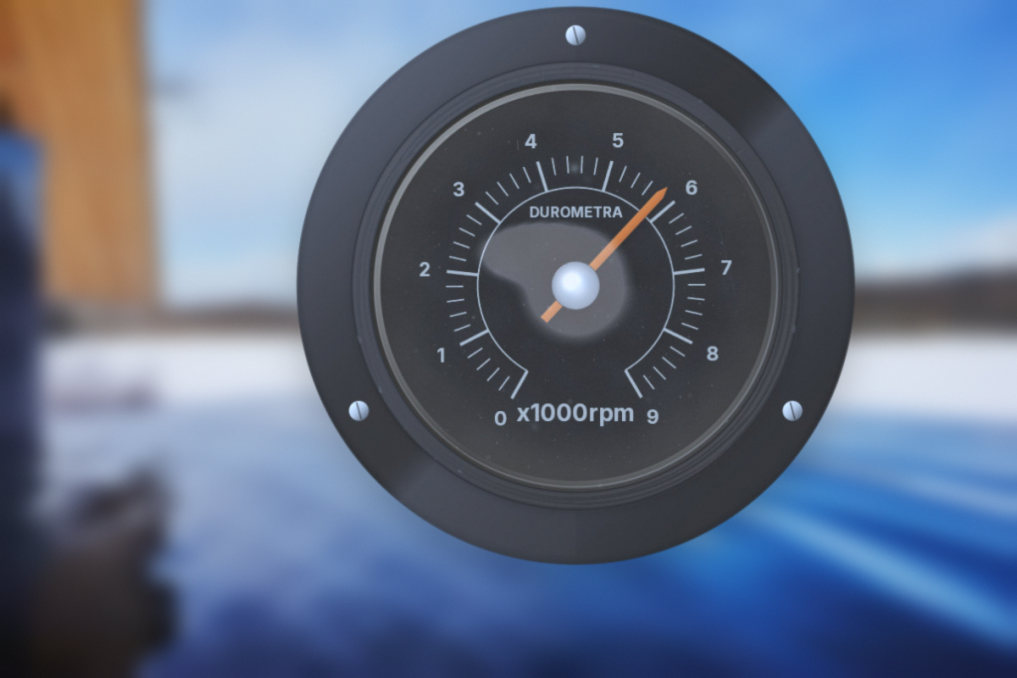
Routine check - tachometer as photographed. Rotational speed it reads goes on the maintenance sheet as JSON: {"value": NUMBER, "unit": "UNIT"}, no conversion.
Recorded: {"value": 5800, "unit": "rpm"}
